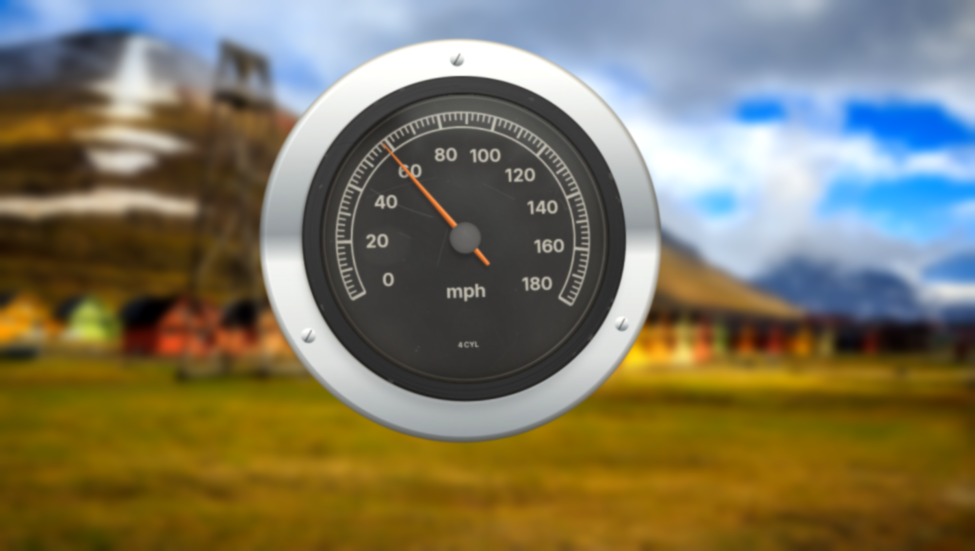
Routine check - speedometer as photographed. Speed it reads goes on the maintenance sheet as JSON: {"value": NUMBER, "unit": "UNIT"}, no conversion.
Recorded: {"value": 58, "unit": "mph"}
